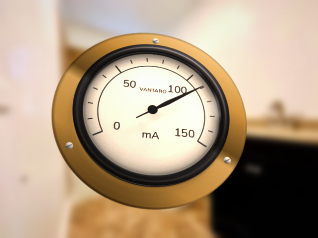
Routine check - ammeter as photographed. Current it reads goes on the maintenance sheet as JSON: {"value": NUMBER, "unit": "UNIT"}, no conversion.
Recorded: {"value": 110, "unit": "mA"}
